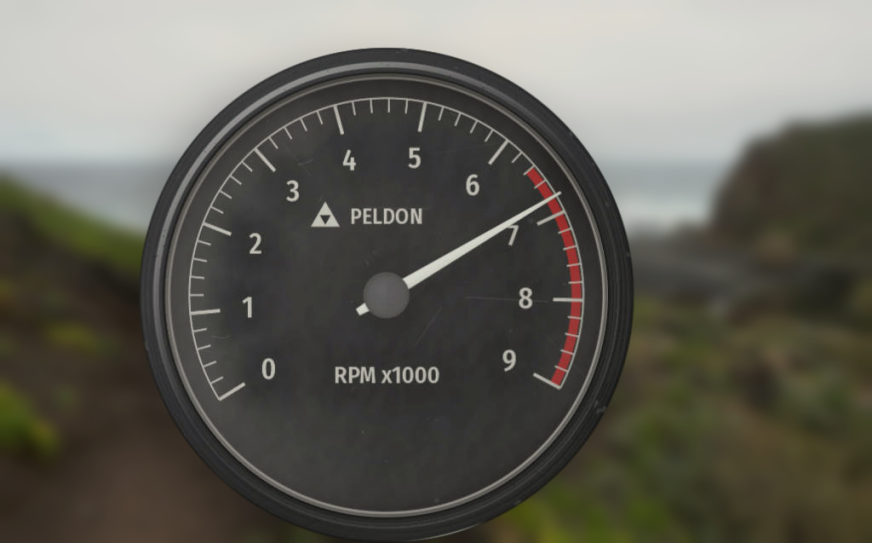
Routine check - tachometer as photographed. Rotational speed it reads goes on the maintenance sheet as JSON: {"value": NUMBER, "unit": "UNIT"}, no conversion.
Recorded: {"value": 6800, "unit": "rpm"}
